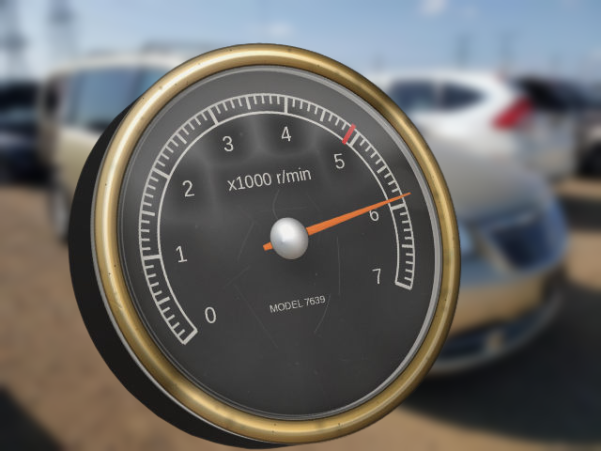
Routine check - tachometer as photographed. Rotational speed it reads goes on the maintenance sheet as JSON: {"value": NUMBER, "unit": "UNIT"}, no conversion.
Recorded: {"value": 5900, "unit": "rpm"}
